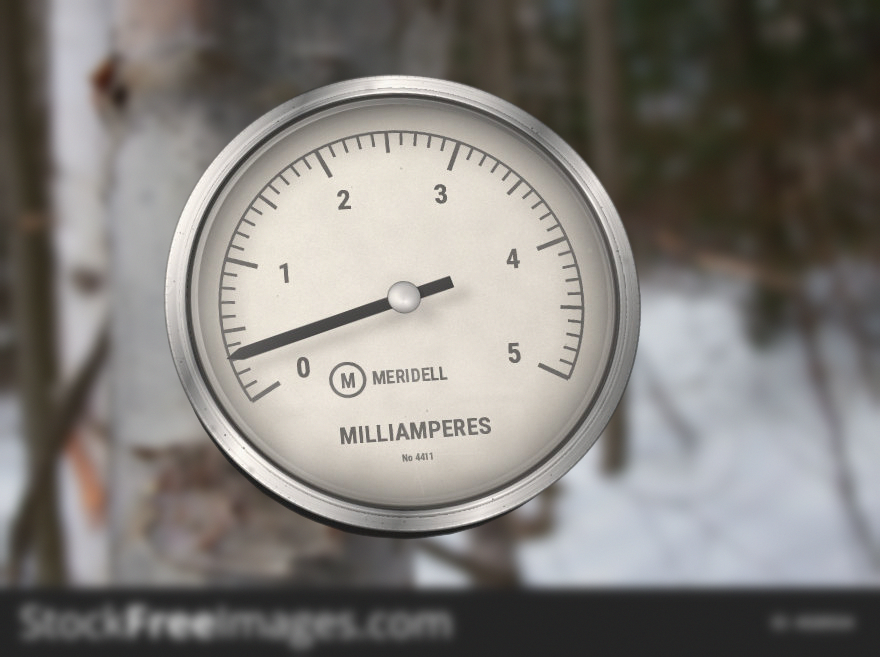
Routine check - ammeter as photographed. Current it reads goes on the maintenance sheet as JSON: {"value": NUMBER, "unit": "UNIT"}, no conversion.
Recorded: {"value": 0.3, "unit": "mA"}
